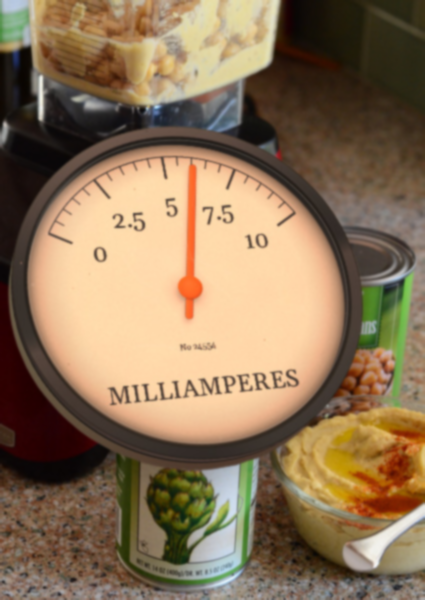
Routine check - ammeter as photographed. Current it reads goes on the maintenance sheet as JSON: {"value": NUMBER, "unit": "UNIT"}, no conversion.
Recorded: {"value": 6, "unit": "mA"}
